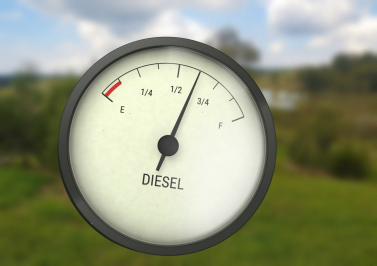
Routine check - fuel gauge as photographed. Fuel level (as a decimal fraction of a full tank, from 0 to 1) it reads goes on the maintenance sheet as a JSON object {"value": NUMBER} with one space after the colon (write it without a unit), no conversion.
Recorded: {"value": 0.625}
